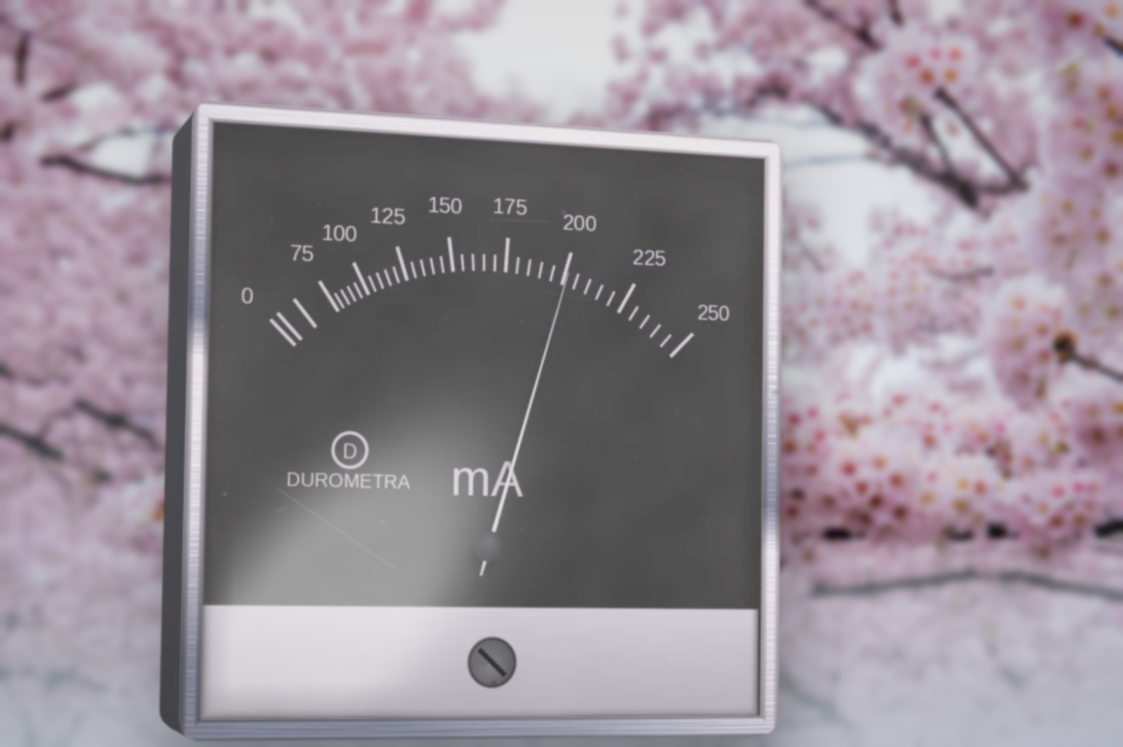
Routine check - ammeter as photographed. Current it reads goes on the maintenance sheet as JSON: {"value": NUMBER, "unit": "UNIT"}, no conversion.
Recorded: {"value": 200, "unit": "mA"}
